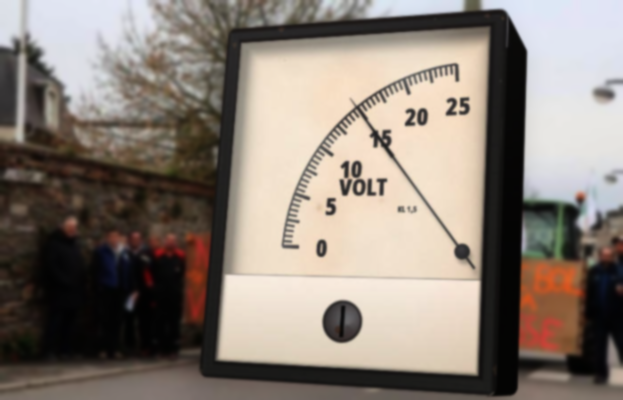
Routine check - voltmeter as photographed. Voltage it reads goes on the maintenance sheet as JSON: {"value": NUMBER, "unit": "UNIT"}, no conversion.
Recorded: {"value": 15, "unit": "V"}
